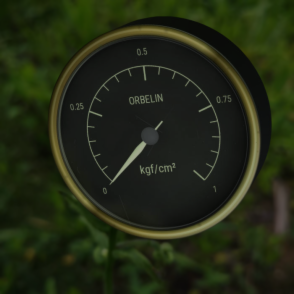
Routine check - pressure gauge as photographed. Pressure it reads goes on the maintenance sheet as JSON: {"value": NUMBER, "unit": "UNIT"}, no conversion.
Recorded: {"value": 0, "unit": "kg/cm²"}
